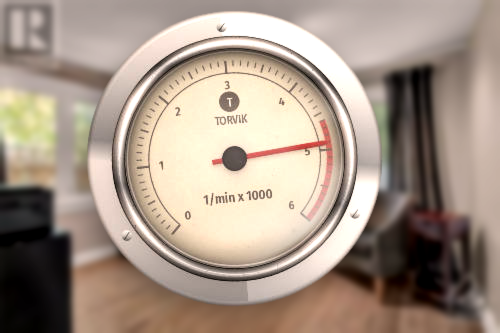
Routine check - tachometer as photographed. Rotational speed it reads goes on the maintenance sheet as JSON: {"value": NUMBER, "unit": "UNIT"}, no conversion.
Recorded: {"value": 4900, "unit": "rpm"}
